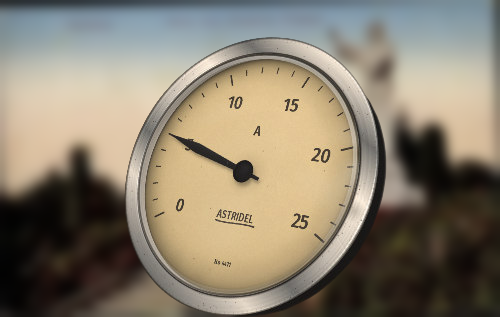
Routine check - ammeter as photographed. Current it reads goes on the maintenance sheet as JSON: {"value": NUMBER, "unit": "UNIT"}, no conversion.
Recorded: {"value": 5, "unit": "A"}
